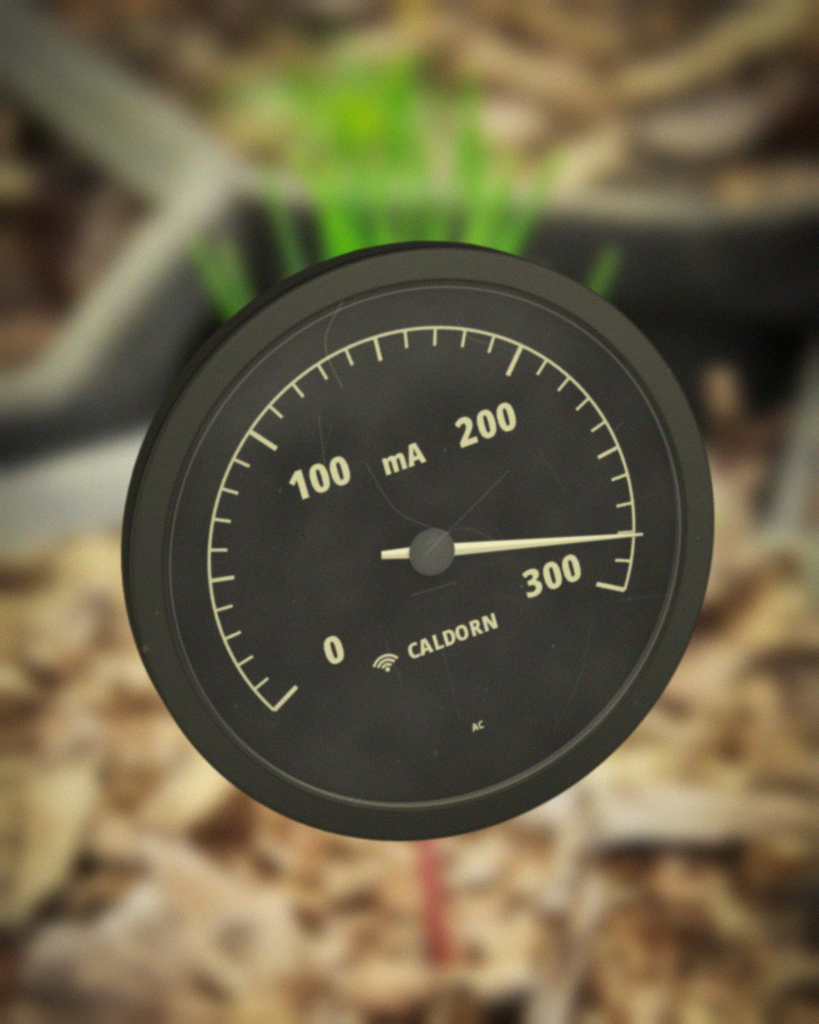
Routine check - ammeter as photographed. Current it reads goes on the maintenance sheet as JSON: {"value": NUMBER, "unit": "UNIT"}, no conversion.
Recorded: {"value": 280, "unit": "mA"}
